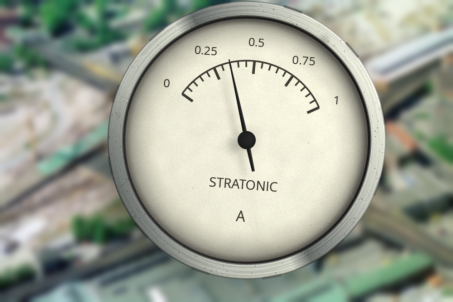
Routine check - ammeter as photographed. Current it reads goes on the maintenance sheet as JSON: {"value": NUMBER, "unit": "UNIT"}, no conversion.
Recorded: {"value": 0.35, "unit": "A"}
